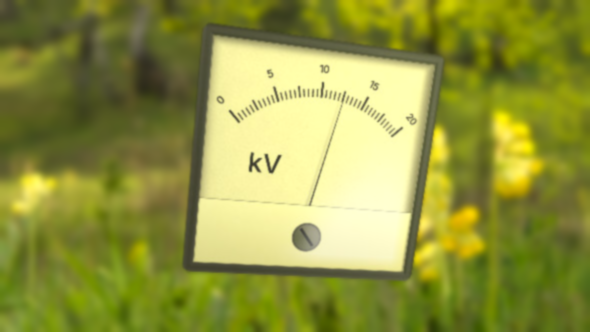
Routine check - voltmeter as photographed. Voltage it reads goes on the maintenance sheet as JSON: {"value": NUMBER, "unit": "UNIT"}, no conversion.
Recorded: {"value": 12.5, "unit": "kV"}
